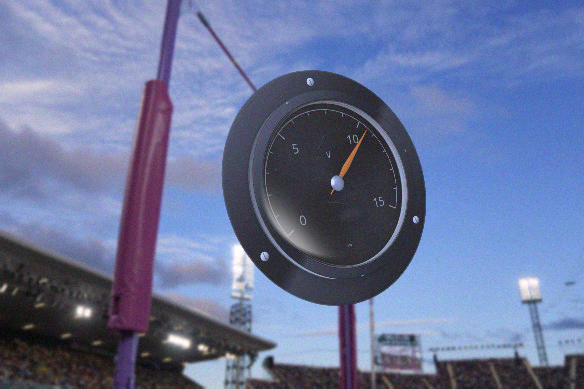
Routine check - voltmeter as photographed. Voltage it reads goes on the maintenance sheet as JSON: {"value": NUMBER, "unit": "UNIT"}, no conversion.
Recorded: {"value": 10.5, "unit": "V"}
